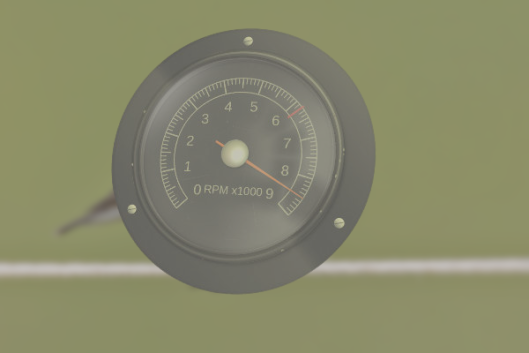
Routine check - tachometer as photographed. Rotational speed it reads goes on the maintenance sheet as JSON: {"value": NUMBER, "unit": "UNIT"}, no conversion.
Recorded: {"value": 8500, "unit": "rpm"}
